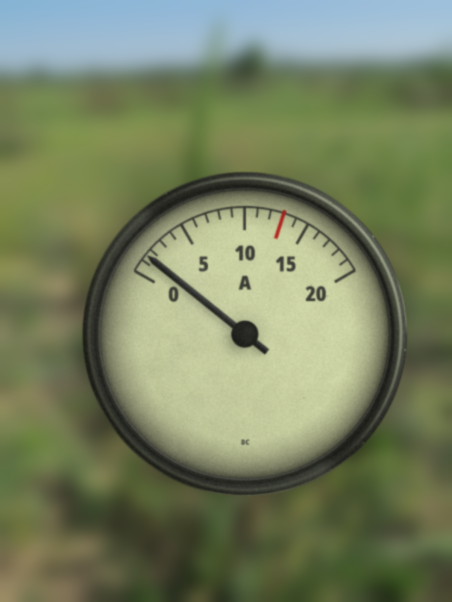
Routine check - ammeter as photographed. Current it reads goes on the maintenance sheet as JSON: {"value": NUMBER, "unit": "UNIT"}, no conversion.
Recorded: {"value": 1.5, "unit": "A"}
